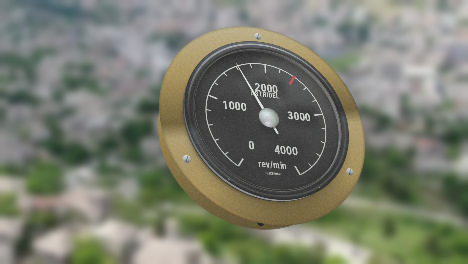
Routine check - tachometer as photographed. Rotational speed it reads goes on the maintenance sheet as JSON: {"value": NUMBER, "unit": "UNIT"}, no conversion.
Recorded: {"value": 1600, "unit": "rpm"}
